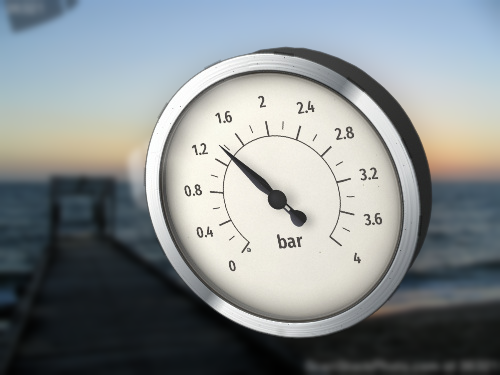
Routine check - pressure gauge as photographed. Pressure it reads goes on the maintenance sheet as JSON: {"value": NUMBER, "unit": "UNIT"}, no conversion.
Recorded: {"value": 1.4, "unit": "bar"}
